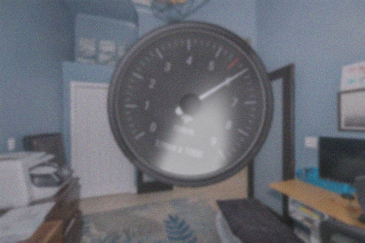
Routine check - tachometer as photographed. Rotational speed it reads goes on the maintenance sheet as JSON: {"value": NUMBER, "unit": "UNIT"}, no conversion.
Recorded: {"value": 6000, "unit": "rpm"}
